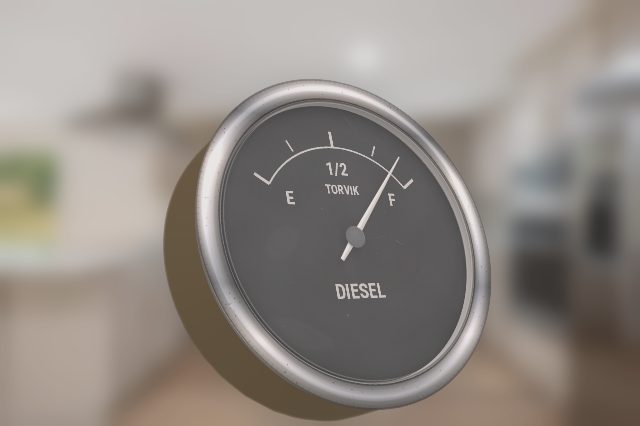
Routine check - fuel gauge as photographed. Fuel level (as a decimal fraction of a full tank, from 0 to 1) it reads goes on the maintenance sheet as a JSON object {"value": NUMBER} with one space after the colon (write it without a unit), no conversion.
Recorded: {"value": 0.875}
